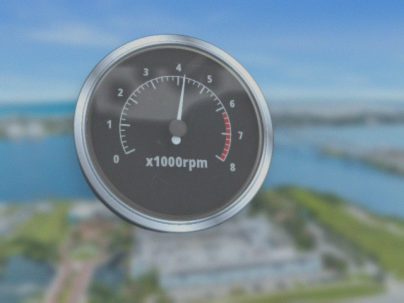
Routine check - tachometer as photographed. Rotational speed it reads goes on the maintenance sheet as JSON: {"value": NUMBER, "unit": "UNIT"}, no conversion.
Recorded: {"value": 4200, "unit": "rpm"}
